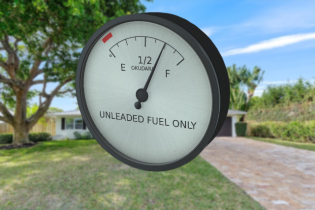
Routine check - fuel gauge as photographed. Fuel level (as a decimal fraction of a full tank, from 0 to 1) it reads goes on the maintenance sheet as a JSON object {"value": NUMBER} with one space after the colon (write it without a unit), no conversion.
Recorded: {"value": 0.75}
